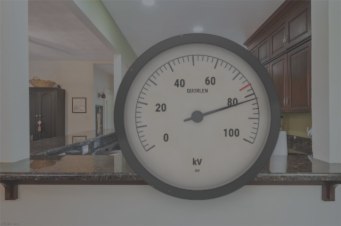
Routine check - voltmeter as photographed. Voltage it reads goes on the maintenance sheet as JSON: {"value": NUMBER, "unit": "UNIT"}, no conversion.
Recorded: {"value": 82, "unit": "kV"}
